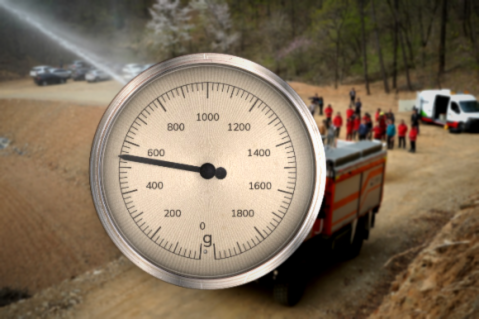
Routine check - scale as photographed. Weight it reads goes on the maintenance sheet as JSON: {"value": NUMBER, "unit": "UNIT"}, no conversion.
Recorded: {"value": 540, "unit": "g"}
